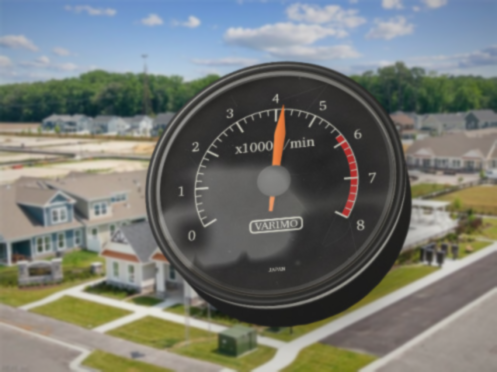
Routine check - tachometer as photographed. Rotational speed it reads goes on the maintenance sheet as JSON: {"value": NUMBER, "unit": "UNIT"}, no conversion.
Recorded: {"value": 4200, "unit": "rpm"}
